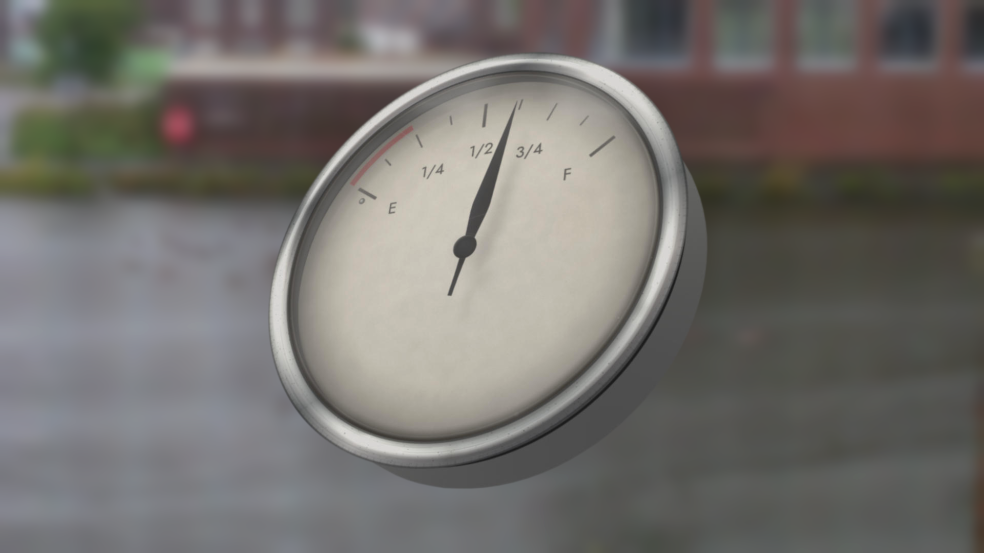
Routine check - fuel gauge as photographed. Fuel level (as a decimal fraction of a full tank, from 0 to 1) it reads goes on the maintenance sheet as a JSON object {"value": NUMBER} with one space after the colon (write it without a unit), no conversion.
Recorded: {"value": 0.625}
